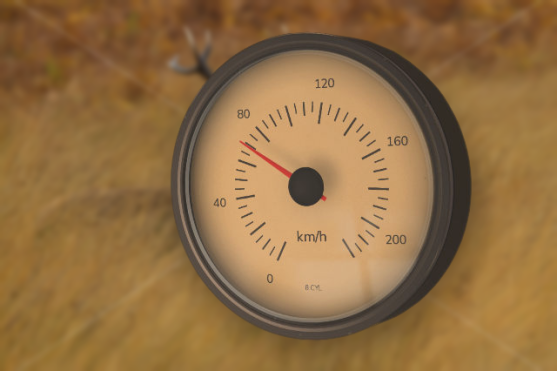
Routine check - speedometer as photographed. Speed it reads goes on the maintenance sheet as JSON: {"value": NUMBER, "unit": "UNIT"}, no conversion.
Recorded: {"value": 70, "unit": "km/h"}
